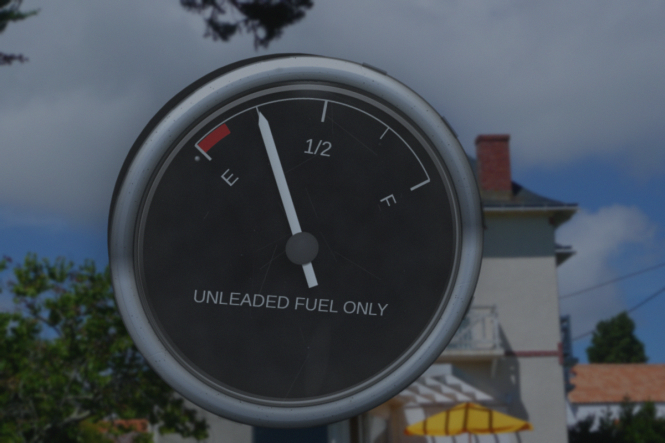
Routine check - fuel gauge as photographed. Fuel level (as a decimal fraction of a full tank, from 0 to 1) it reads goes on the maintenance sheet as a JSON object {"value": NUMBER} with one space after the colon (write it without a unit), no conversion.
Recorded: {"value": 0.25}
